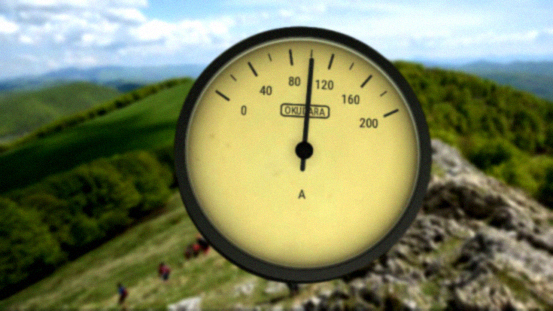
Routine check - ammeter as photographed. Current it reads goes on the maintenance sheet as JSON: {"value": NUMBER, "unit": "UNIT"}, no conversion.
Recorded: {"value": 100, "unit": "A"}
